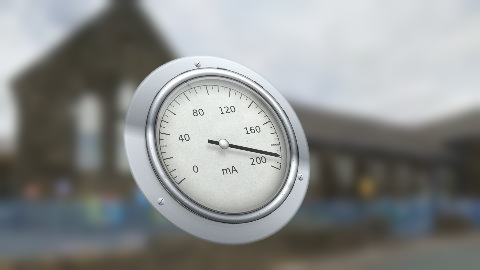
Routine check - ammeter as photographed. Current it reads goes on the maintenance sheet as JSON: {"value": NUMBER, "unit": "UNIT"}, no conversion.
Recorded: {"value": 190, "unit": "mA"}
